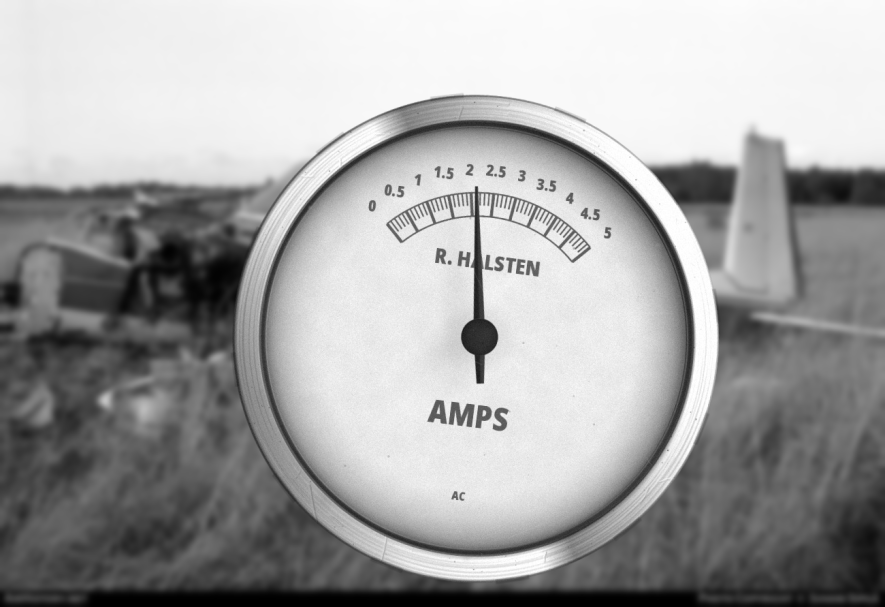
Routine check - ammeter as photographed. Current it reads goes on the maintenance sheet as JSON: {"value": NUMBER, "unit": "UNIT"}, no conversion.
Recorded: {"value": 2.1, "unit": "A"}
